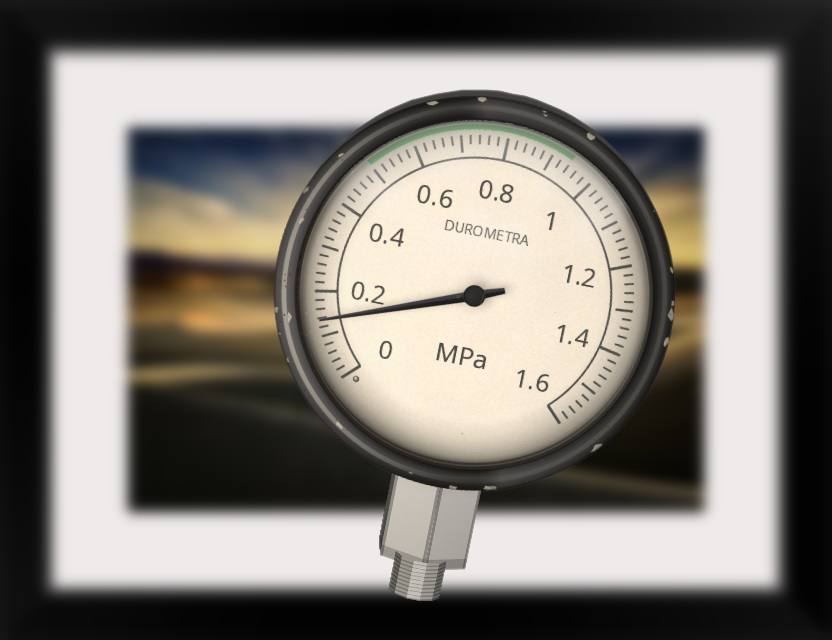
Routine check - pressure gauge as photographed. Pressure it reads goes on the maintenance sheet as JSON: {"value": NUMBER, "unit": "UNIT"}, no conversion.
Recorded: {"value": 0.14, "unit": "MPa"}
